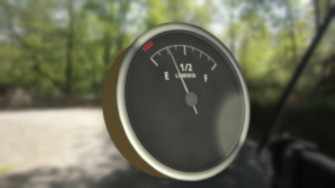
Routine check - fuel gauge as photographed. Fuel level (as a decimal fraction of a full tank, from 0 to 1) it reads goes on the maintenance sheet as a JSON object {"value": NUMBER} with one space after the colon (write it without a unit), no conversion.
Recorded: {"value": 0.25}
